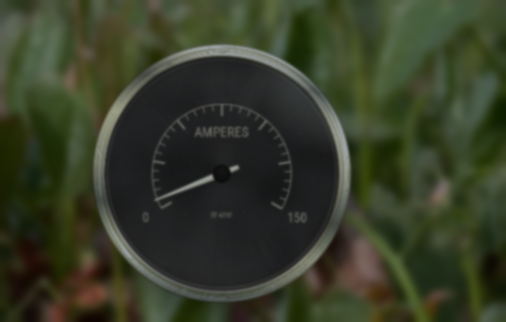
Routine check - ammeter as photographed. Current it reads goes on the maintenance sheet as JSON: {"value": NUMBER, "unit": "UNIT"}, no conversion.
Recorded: {"value": 5, "unit": "A"}
